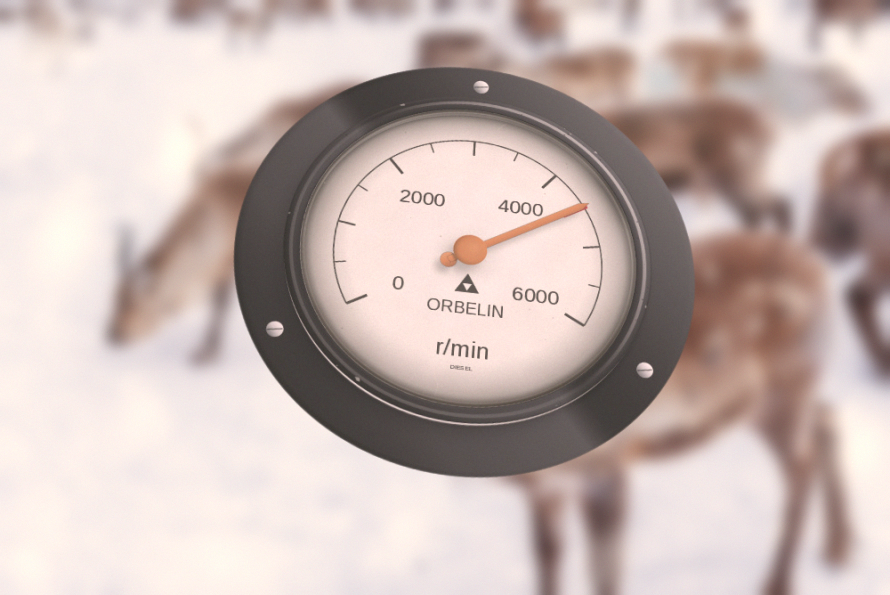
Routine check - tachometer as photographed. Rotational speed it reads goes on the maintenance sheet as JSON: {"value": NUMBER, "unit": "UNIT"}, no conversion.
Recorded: {"value": 4500, "unit": "rpm"}
